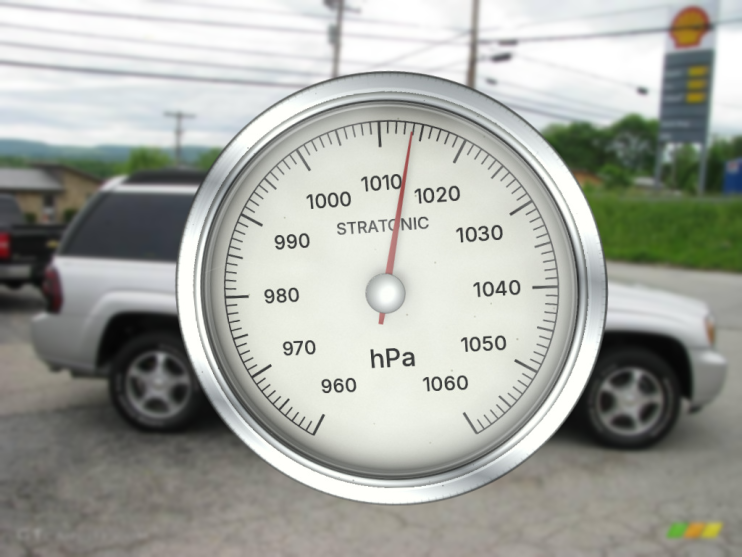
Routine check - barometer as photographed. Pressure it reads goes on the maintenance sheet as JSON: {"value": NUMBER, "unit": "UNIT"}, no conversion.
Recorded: {"value": 1014, "unit": "hPa"}
